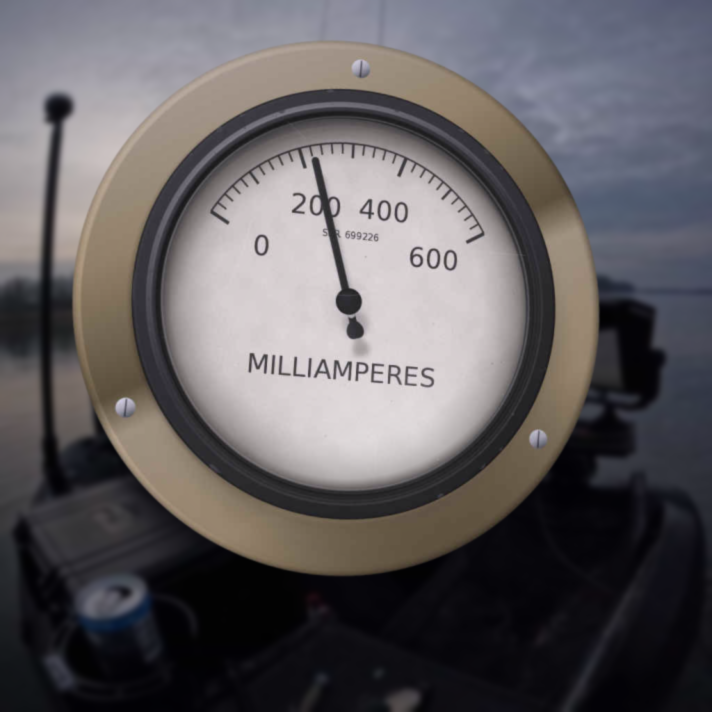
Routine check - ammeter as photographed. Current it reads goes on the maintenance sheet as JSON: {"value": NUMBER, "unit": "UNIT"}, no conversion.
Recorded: {"value": 220, "unit": "mA"}
